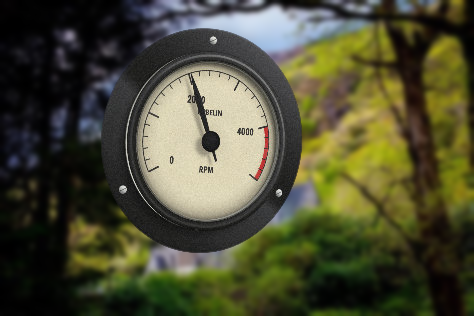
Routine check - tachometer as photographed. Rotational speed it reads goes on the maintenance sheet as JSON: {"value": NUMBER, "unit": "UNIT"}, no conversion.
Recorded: {"value": 2000, "unit": "rpm"}
